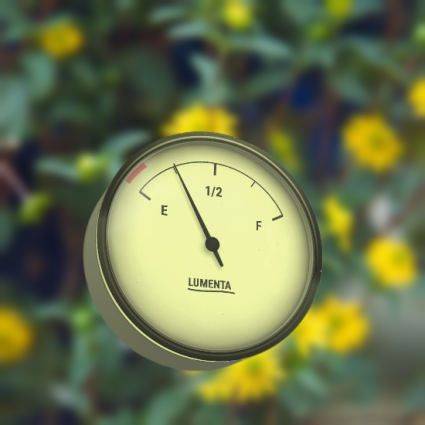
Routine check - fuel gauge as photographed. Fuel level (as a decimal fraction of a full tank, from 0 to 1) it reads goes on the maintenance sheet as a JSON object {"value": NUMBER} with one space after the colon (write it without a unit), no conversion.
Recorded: {"value": 0.25}
